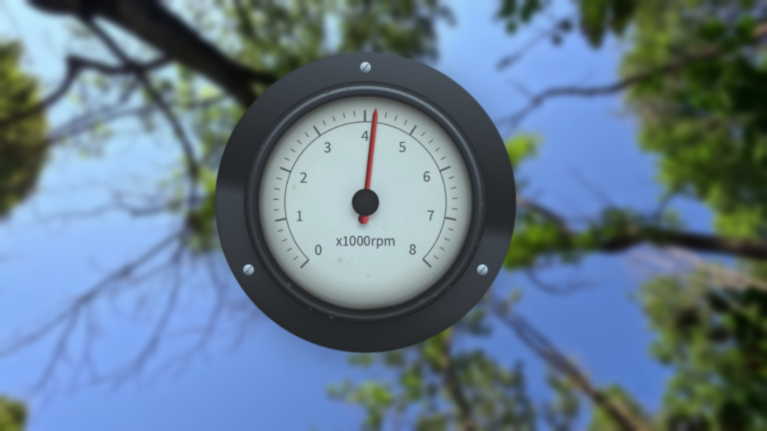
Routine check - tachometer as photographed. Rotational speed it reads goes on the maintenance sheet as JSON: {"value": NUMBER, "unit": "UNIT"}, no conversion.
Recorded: {"value": 4200, "unit": "rpm"}
